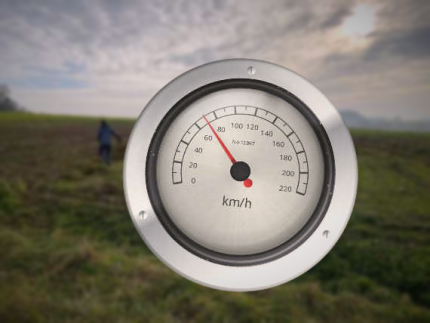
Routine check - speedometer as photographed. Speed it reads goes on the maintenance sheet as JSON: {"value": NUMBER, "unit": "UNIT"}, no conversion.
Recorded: {"value": 70, "unit": "km/h"}
